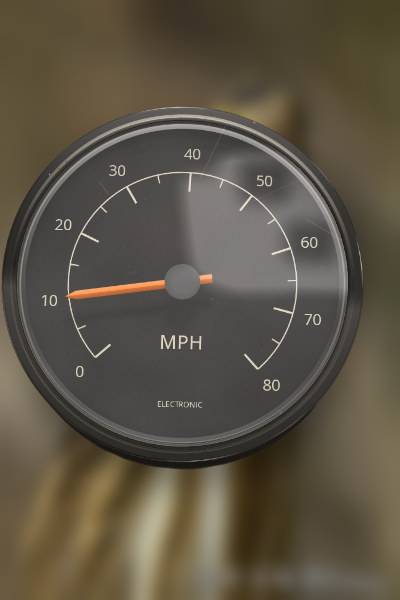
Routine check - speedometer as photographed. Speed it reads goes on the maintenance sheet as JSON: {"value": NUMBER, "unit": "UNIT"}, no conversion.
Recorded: {"value": 10, "unit": "mph"}
